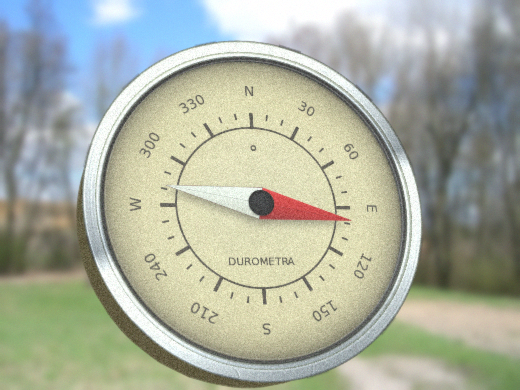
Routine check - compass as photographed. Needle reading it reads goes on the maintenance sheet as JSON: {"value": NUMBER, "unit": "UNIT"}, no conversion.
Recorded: {"value": 100, "unit": "°"}
